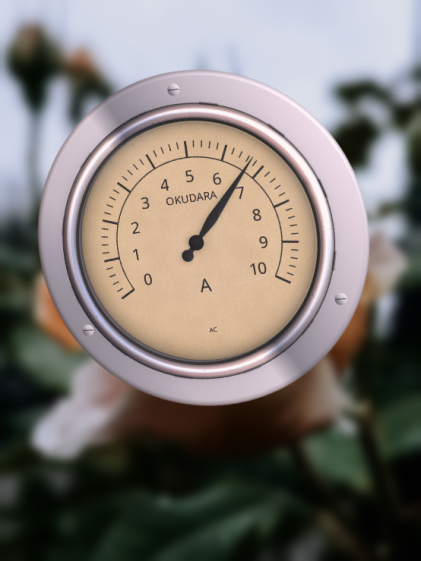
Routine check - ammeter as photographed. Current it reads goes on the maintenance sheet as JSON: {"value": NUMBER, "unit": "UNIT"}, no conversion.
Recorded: {"value": 6.7, "unit": "A"}
